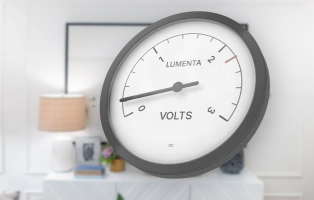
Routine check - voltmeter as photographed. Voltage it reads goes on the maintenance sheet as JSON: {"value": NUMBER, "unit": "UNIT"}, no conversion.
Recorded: {"value": 0.2, "unit": "V"}
